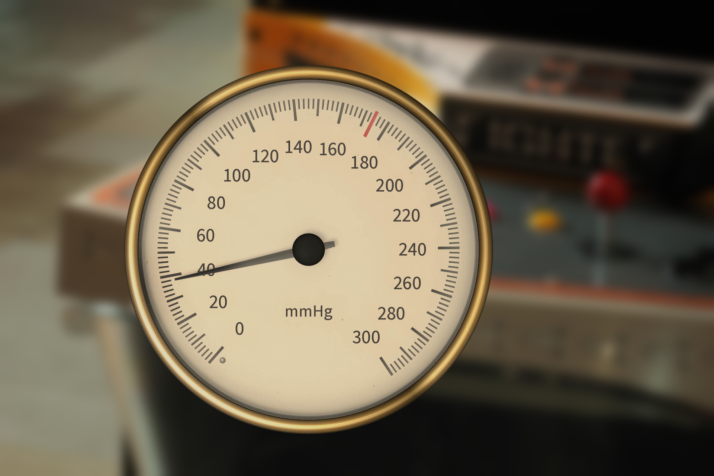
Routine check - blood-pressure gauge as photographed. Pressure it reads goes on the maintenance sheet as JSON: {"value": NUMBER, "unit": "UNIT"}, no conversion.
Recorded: {"value": 38, "unit": "mmHg"}
